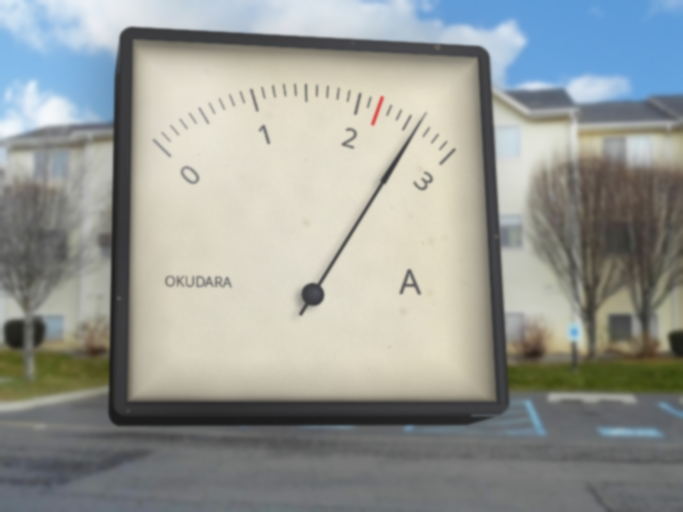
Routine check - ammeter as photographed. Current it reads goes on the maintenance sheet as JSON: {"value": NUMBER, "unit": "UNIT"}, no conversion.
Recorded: {"value": 2.6, "unit": "A"}
